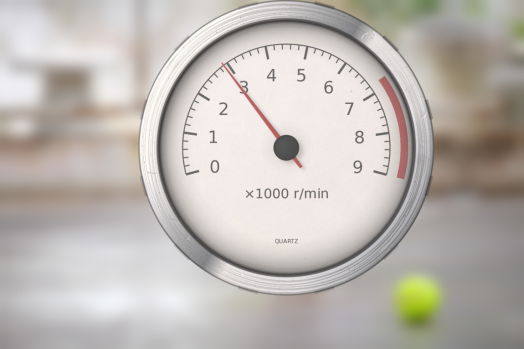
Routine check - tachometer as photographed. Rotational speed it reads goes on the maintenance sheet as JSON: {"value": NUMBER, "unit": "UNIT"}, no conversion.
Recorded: {"value": 2900, "unit": "rpm"}
